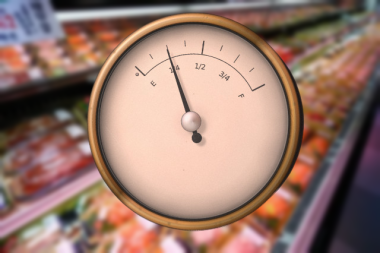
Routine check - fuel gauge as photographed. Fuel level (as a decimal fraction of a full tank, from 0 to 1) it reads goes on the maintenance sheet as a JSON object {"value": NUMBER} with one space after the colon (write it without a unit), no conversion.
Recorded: {"value": 0.25}
